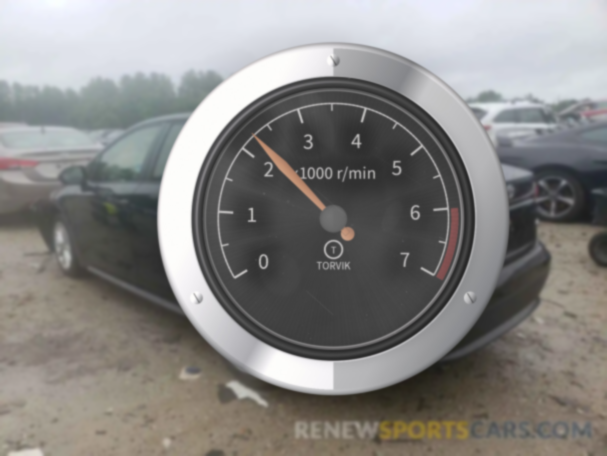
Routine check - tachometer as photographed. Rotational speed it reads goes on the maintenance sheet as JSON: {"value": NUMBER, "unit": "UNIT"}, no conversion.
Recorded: {"value": 2250, "unit": "rpm"}
